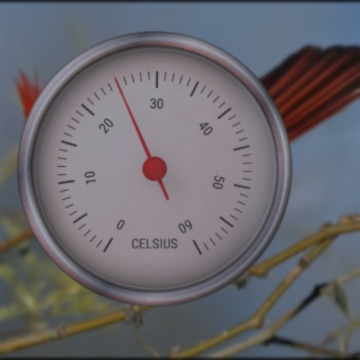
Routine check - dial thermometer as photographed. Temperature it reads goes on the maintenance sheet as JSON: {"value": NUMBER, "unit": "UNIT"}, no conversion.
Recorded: {"value": 25, "unit": "°C"}
